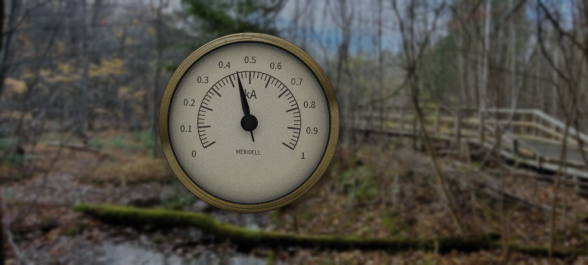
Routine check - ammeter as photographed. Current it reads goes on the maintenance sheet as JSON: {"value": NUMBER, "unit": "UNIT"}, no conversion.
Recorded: {"value": 0.44, "unit": "kA"}
